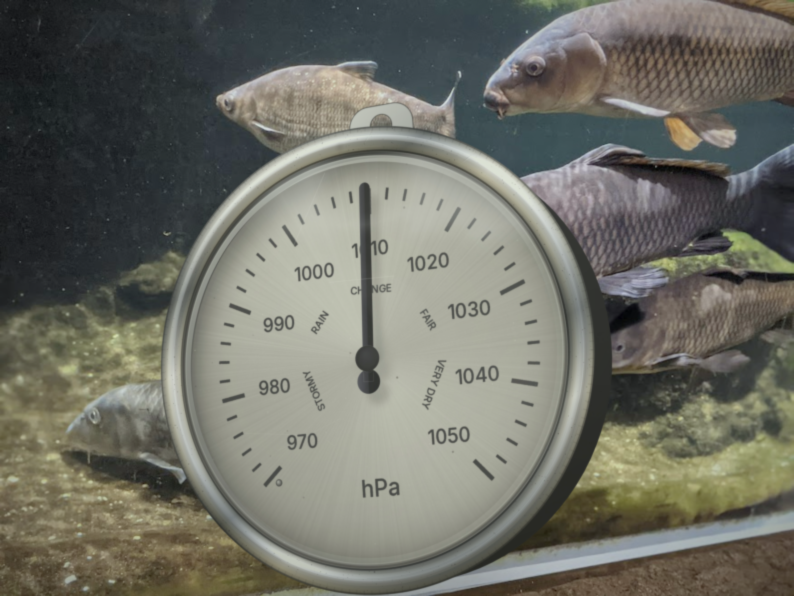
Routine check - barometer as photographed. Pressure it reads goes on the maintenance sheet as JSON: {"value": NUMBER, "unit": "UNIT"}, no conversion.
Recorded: {"value": 1010, "unit": "hPa"}
